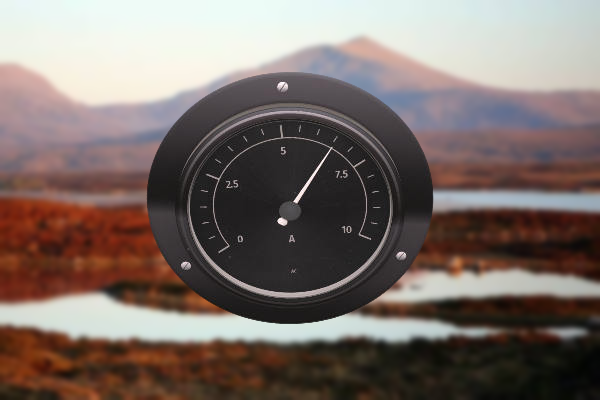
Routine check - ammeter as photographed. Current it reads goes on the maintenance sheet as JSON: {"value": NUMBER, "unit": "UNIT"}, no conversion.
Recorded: {"value": 6.5, "unit": "A"}
